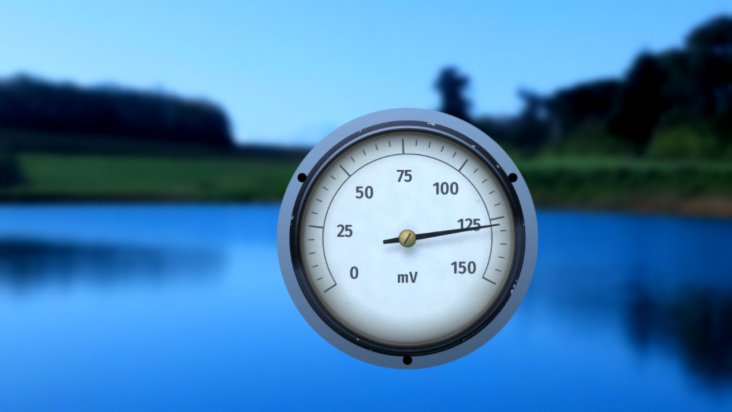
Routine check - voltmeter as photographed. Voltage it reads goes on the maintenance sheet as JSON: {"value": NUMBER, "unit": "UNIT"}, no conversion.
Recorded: {"value": 127.5, "unit": "mV"}
